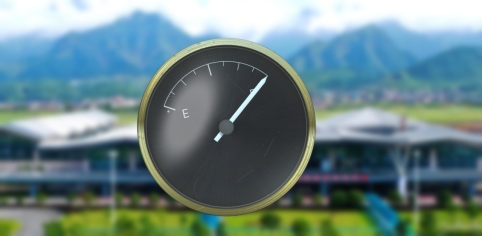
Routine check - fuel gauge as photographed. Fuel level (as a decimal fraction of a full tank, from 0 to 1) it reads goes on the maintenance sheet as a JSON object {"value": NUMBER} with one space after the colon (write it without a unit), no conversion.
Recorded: {"value": 1}
